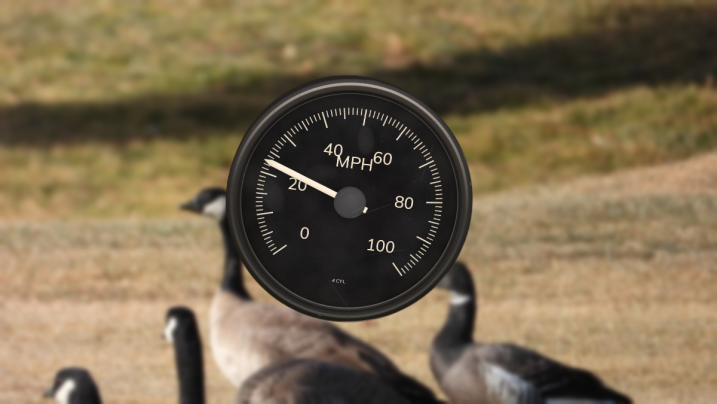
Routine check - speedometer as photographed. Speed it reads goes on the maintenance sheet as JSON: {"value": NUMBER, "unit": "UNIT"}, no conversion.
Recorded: {"value": 23, "unit": "mph"}
